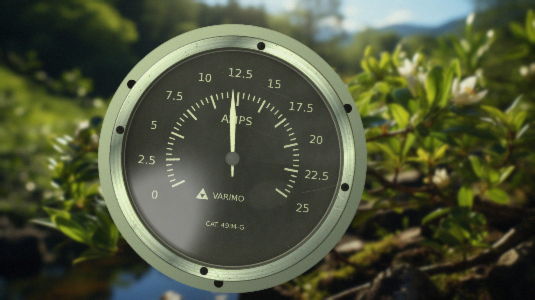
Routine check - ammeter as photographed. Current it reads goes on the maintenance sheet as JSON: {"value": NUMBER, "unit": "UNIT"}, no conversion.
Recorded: {"value": 12, "unit": "A"}
